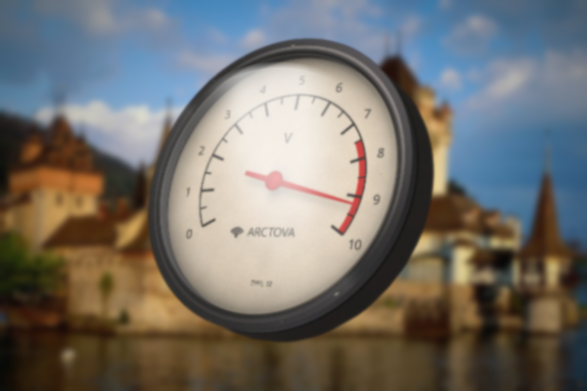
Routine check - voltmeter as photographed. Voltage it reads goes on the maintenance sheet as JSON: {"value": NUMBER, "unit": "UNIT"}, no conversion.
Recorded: {"value": 9.25, "unit": "V"}
